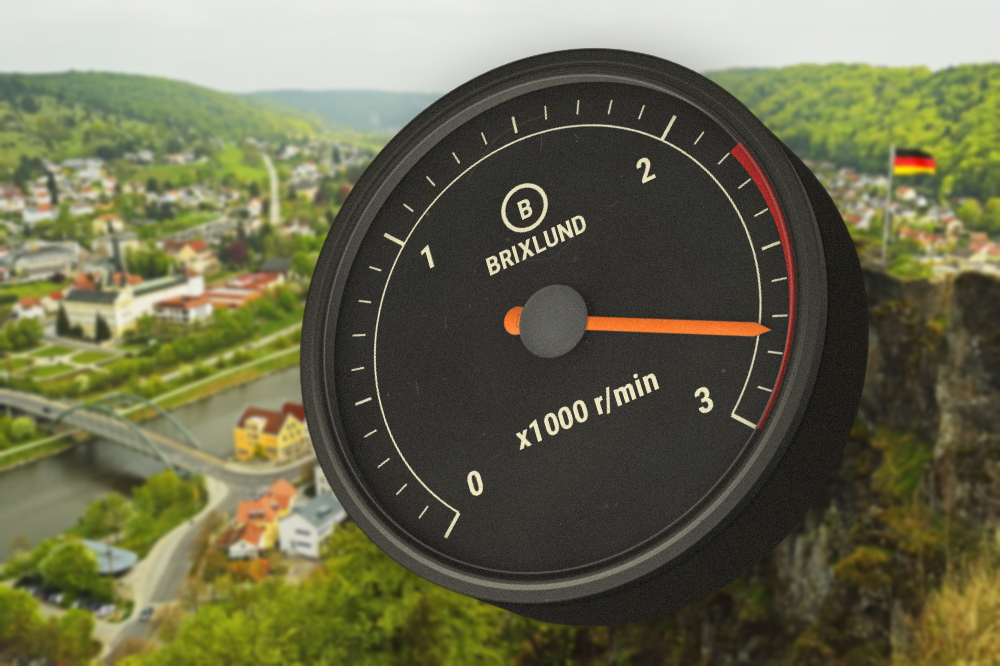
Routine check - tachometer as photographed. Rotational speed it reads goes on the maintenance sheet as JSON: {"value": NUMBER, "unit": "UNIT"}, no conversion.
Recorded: {"value": 2750, "unit": "rpm"}
